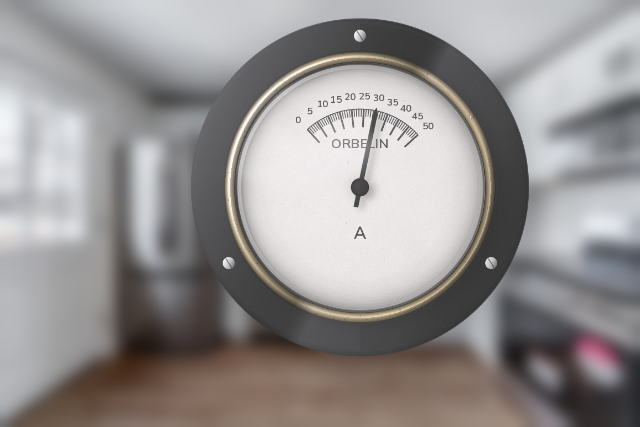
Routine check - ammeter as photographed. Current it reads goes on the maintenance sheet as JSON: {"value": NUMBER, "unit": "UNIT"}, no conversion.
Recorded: {"value": 30, "unit": "A"}
